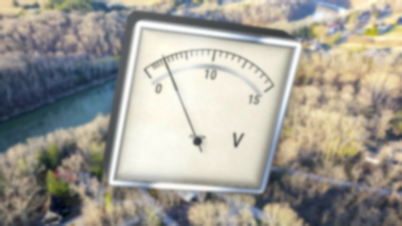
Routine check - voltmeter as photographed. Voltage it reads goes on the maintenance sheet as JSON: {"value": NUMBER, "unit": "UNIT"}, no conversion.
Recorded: {"value": 5, "unit": "V"}
